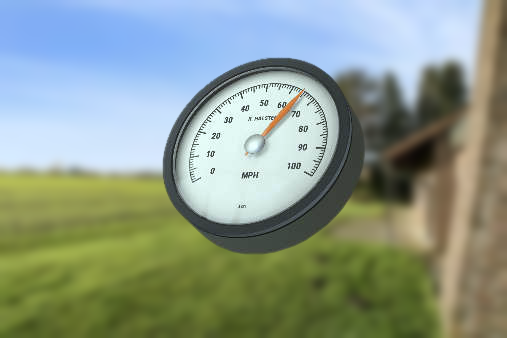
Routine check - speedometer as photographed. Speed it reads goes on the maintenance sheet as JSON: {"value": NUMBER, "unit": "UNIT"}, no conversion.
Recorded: {"value": 65, "unit": "mph"}
